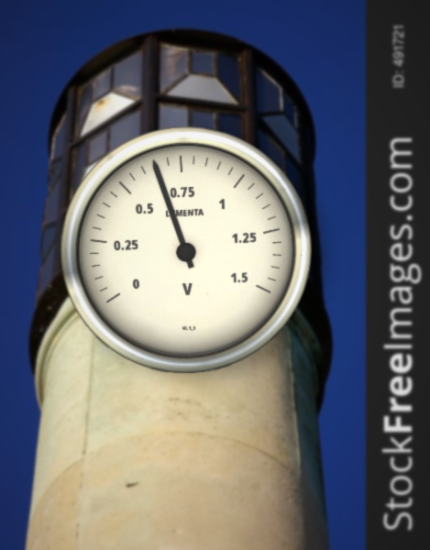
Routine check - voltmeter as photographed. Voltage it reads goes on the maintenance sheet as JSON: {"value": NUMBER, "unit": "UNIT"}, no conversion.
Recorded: {"value": 0.65, "unit": "V"}
